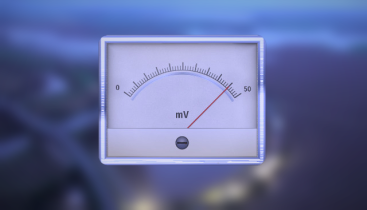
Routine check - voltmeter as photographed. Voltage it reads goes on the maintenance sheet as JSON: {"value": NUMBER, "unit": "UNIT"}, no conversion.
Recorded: {"value": 45, "unit": "mV"}
